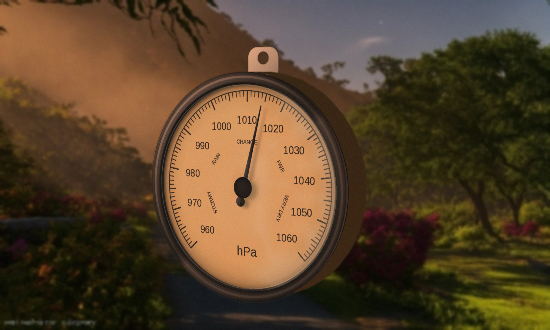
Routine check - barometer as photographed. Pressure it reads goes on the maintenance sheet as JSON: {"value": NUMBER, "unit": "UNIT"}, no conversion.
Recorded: {"value": 1015, "unit": "hPa"}
